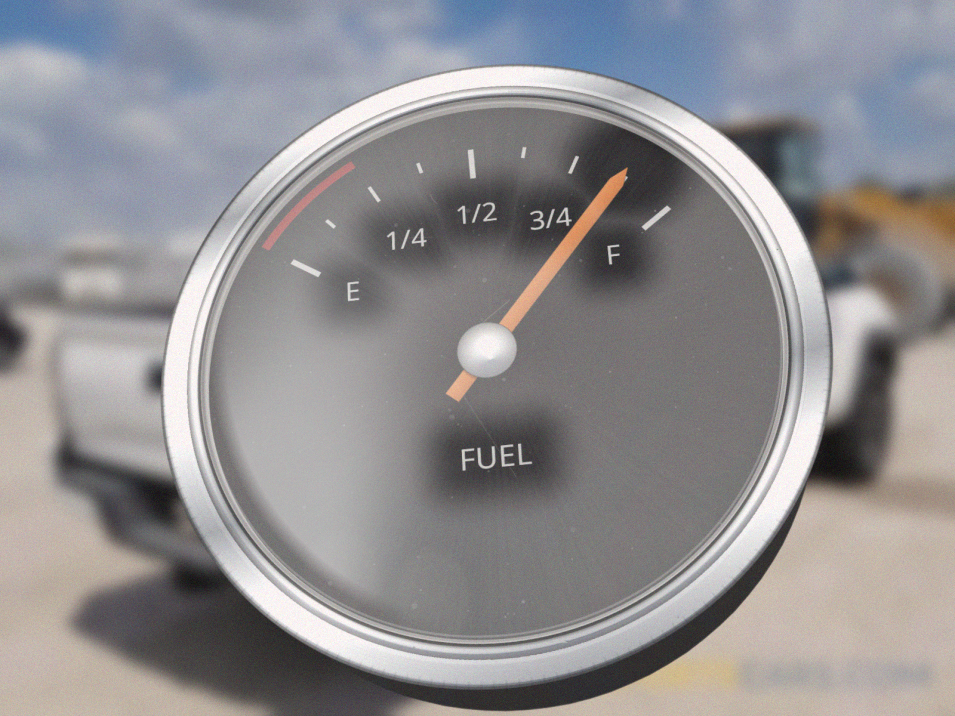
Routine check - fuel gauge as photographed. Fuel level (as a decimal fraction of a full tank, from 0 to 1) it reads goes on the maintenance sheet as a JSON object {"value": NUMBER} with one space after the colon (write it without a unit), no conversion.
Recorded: {"value": 0.875}
